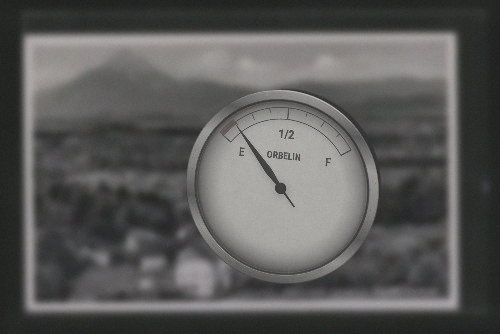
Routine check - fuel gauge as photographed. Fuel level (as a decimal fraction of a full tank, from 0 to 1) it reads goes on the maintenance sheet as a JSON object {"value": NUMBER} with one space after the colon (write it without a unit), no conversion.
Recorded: {"value": 0.125}
